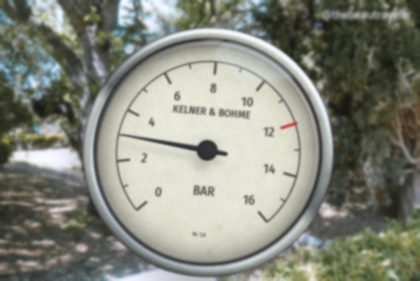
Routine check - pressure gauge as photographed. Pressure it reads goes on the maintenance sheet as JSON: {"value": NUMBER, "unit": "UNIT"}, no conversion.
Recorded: {"value": 3, "unit": "bar"}
